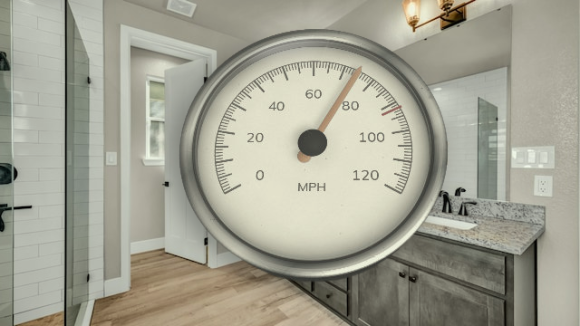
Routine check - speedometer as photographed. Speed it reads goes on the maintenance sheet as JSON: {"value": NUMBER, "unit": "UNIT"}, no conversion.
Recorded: {"value": 75, "unit": "mph"}
